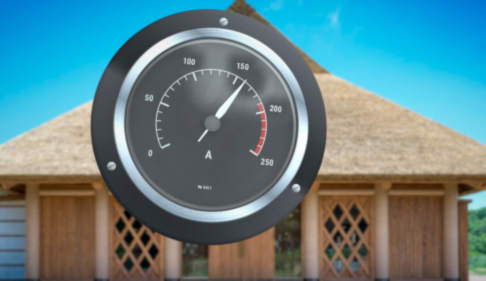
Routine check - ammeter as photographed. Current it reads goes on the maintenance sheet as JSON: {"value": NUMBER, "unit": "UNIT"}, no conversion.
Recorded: {"value": 160, "unit": "A"}
